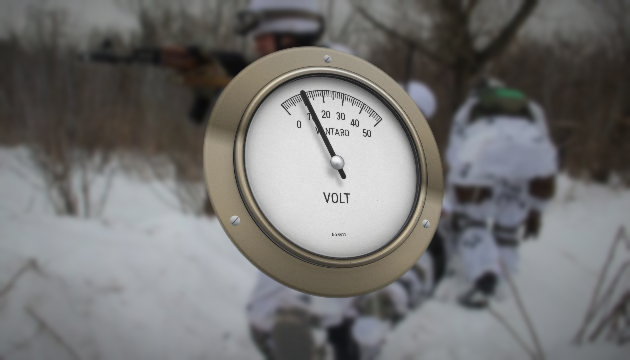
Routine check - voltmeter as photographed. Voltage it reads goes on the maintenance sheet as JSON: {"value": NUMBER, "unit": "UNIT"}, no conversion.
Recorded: {"value": 10, "unit": "V"}
